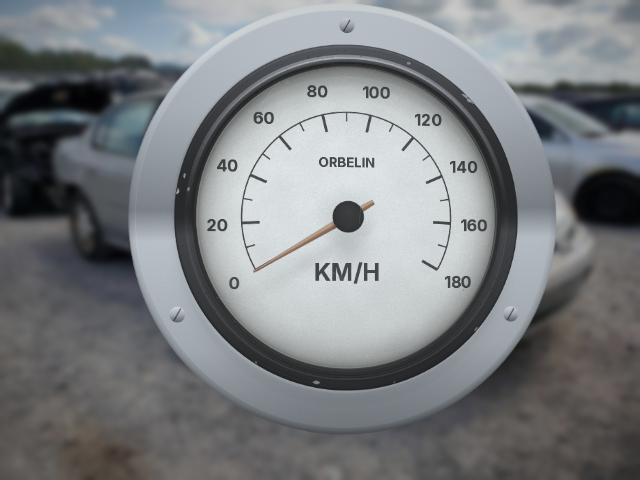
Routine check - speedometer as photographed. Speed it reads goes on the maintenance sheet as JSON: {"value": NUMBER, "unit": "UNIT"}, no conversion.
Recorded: {"value": 0, "unit": "km/h"}
